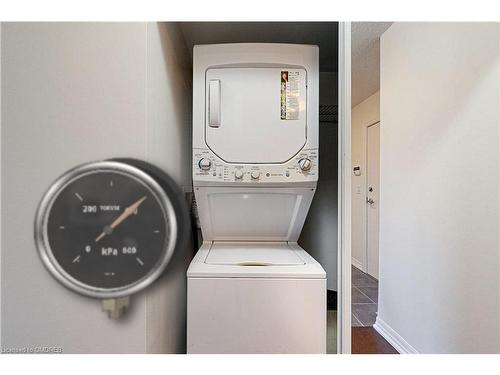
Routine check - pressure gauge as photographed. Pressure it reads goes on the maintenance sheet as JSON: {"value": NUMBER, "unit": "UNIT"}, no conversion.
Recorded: {"value": 400, "unit": "kPa"}
